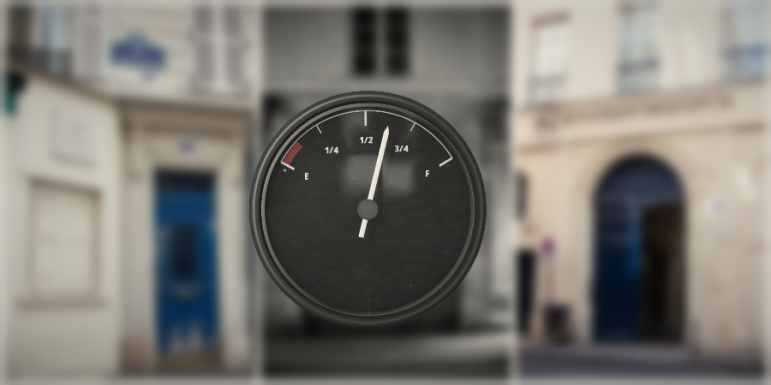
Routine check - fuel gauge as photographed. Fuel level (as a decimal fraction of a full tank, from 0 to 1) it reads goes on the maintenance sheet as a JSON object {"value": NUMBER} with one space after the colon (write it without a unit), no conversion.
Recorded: {"value": 0.625}
